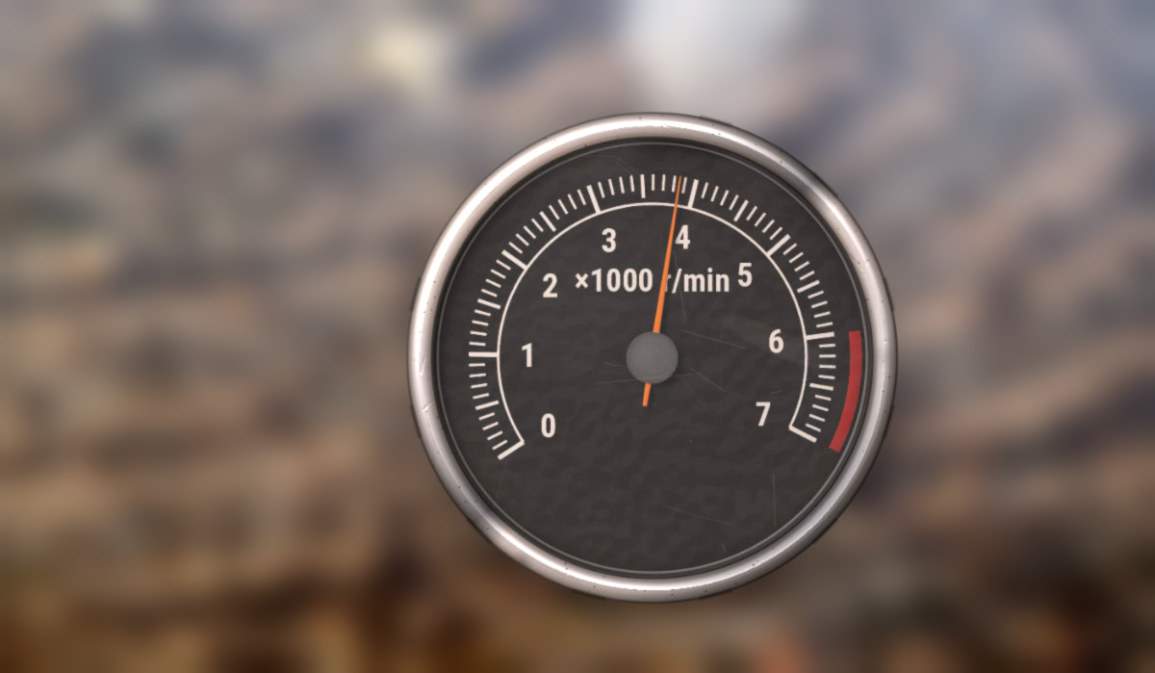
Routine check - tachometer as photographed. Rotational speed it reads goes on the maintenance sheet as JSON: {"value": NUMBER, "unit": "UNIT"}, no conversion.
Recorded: {"value": 3850, "unit": "rpm"}
